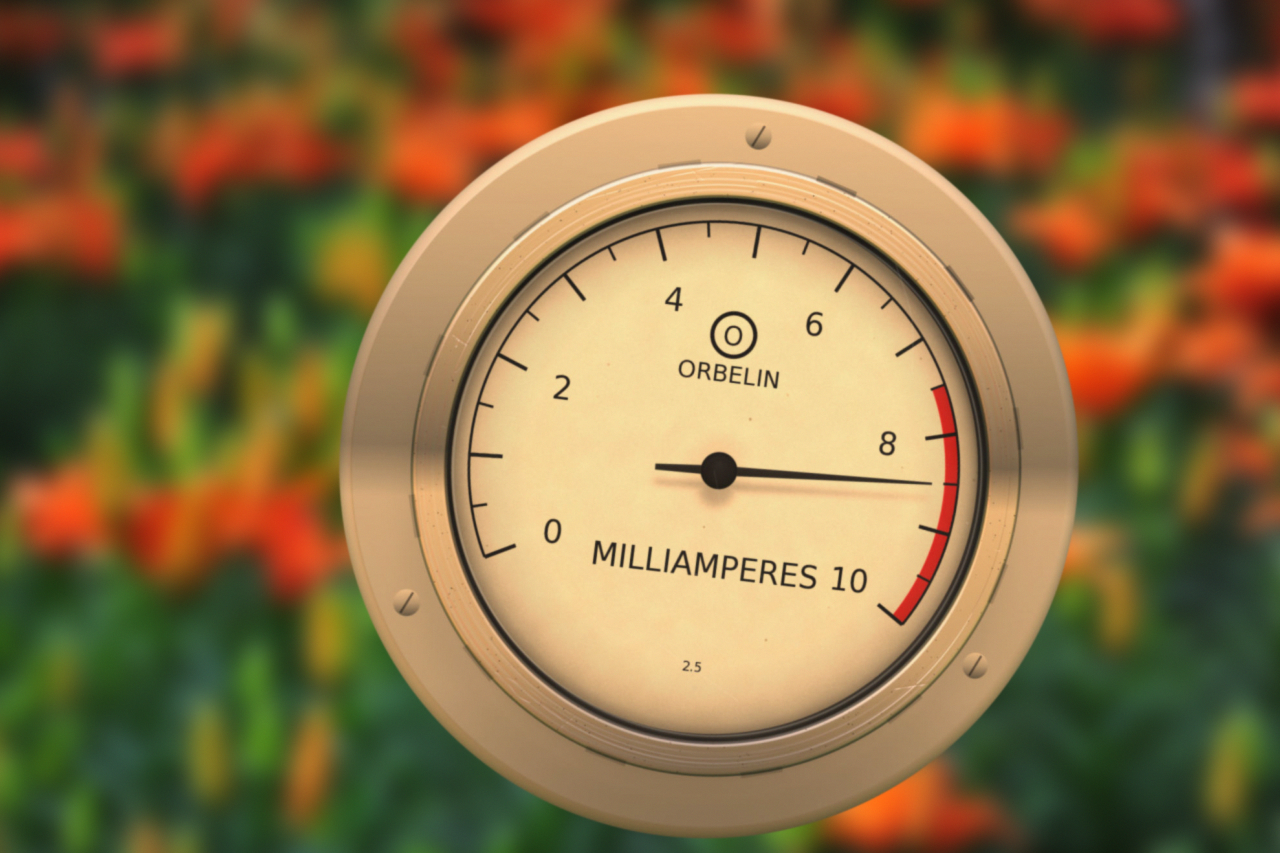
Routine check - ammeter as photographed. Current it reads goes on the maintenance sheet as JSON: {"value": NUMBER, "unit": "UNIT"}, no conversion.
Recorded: {"value": 8.5, "unit": "mA"}
